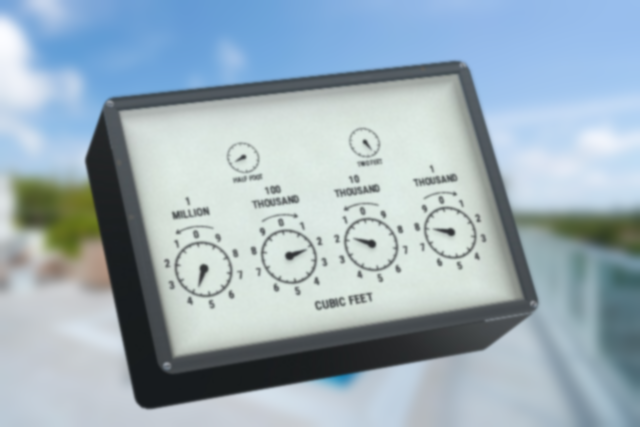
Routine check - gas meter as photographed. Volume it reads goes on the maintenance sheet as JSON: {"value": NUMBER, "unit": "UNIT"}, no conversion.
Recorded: {"value": 421800, "unit": "ft³"}
